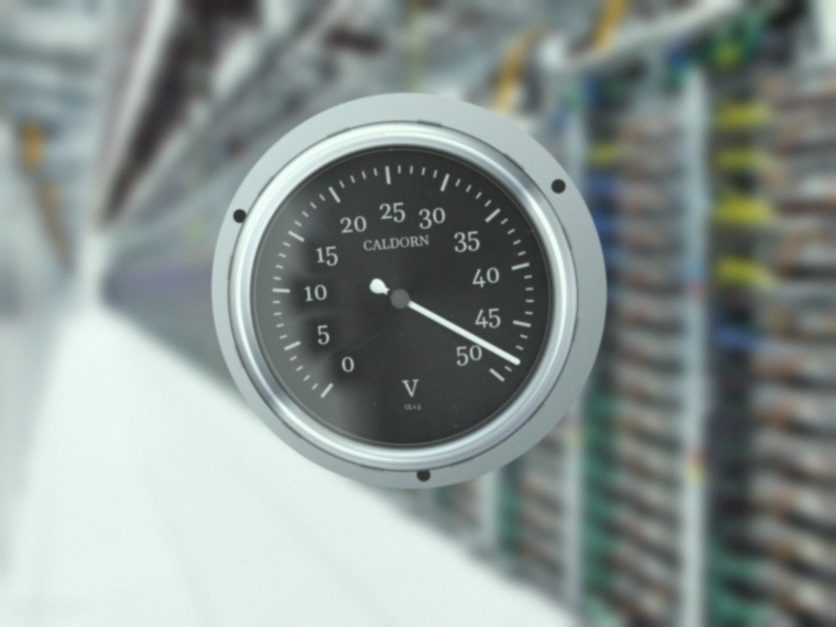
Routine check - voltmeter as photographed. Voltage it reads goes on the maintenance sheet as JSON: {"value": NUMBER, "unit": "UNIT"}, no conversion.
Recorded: {"value": 48, "unit": "V"}
